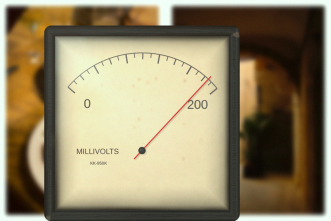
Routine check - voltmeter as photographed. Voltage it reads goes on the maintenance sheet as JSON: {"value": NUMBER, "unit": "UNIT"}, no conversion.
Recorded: {"value": 185, "unit": "mV"}
